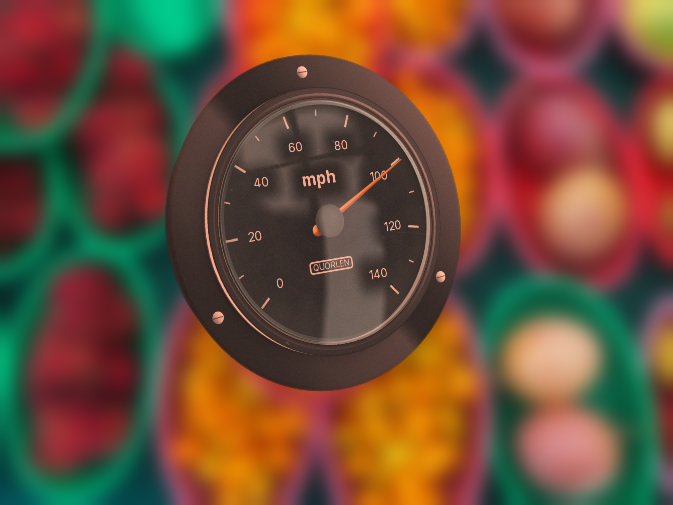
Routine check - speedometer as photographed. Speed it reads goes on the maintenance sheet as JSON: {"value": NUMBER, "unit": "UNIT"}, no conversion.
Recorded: {"value": 100, "unit": "mph"}
